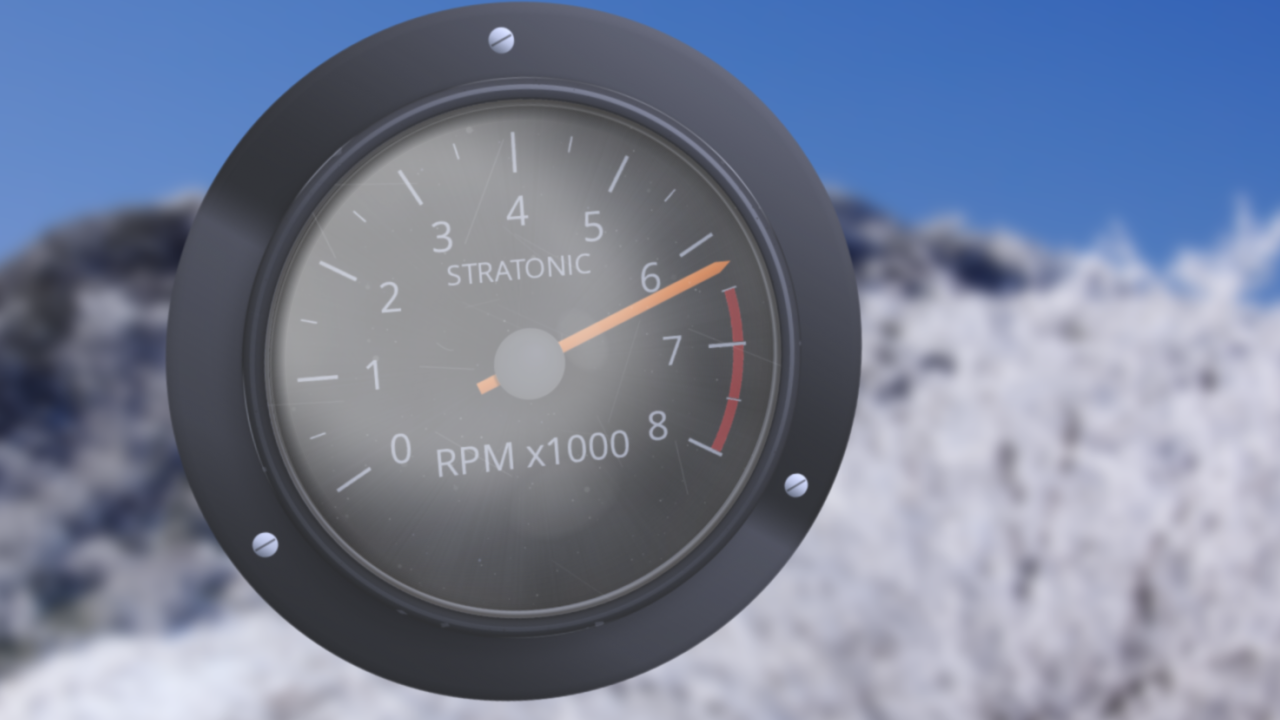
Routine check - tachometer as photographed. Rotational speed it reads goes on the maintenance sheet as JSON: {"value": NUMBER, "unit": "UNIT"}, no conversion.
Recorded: {"value": 6250, "unit": "rpm"}
